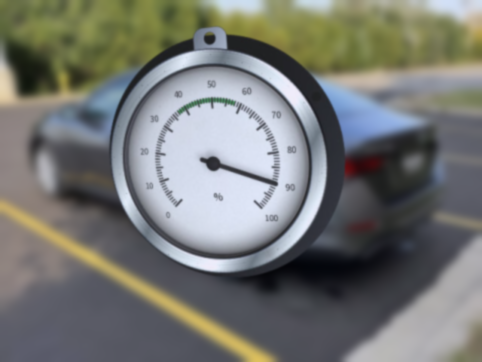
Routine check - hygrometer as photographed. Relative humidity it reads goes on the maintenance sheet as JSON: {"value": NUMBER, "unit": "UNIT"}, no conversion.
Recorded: {"value": 90, "unit": "%"}
